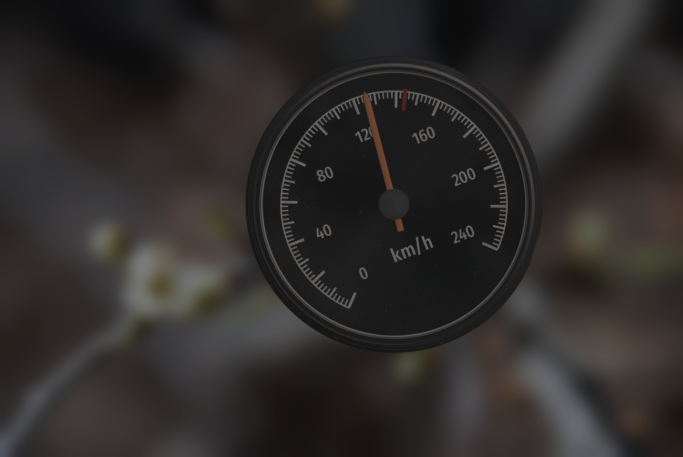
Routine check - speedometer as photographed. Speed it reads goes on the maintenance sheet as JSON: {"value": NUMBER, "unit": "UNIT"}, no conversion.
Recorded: {"value": 126, "unit": "km/h"}
